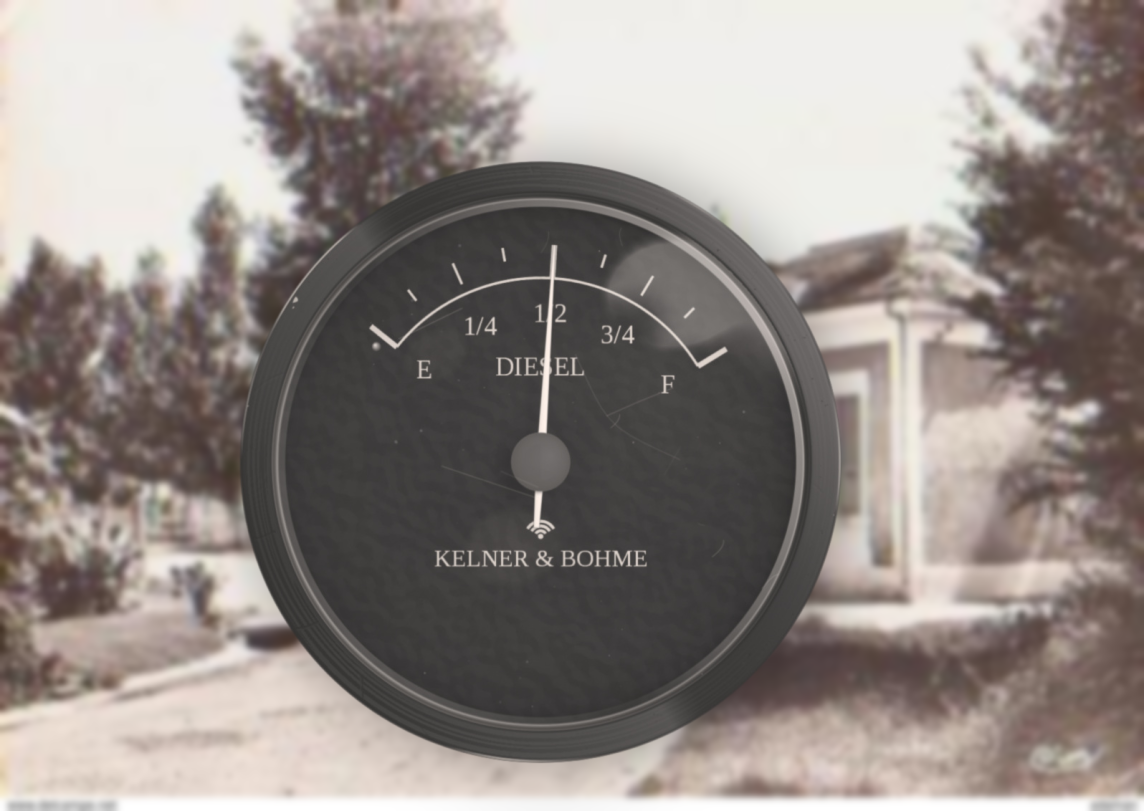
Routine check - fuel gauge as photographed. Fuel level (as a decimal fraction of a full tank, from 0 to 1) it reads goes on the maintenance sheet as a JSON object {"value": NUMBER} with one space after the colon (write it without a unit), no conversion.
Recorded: {"value": 0.5}
